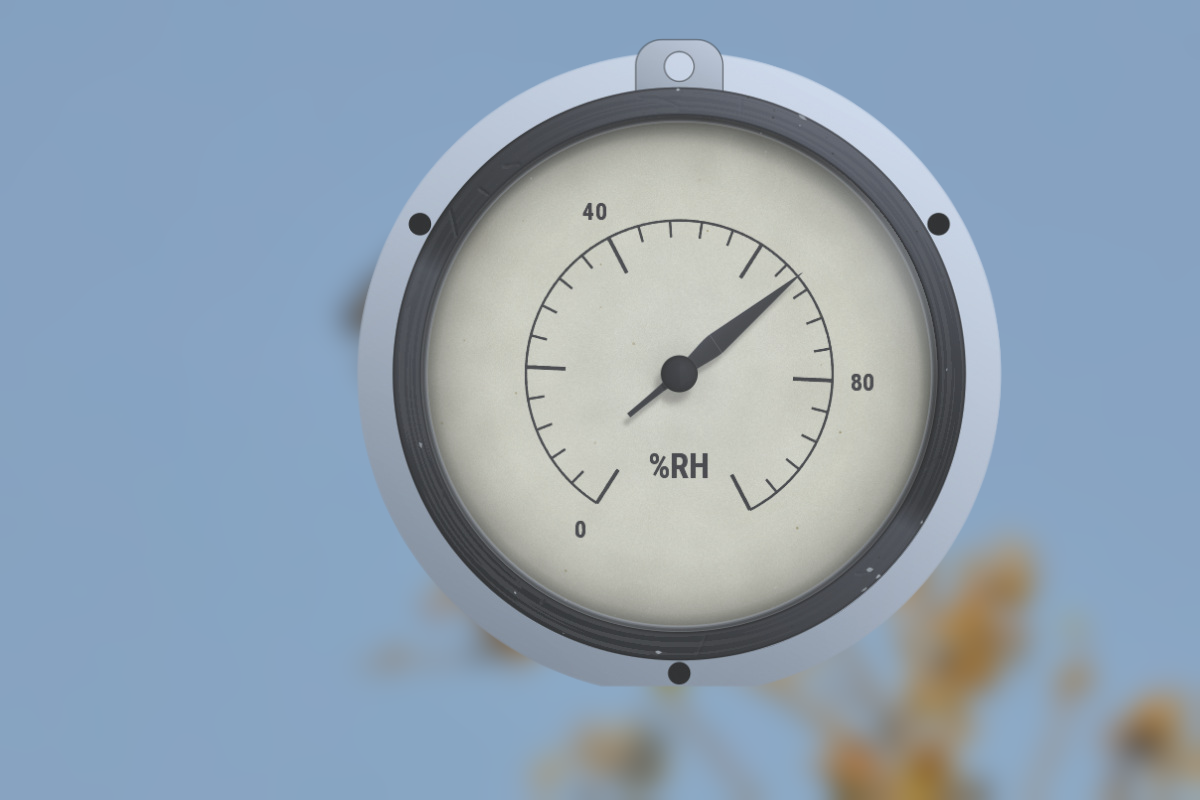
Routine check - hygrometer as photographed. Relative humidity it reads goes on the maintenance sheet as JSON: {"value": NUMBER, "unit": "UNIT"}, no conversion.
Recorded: {"value": 66, "unit": "%"}
